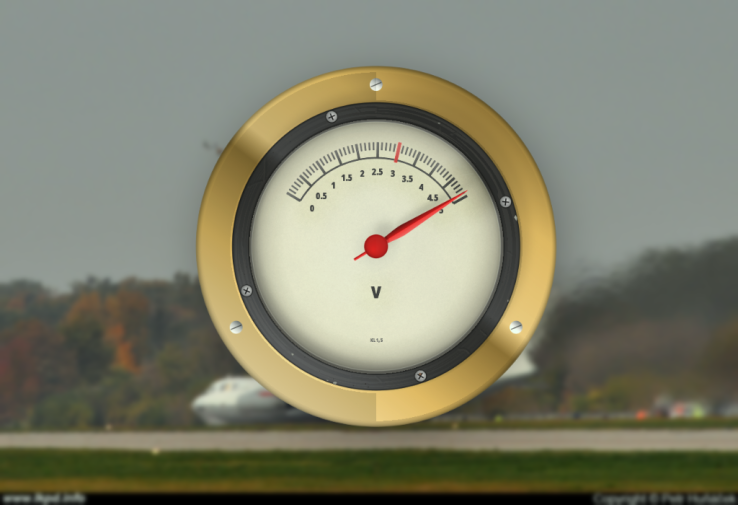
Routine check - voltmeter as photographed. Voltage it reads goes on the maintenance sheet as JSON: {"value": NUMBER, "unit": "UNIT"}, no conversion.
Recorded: {"value": 4.9, "unit": "V"}
